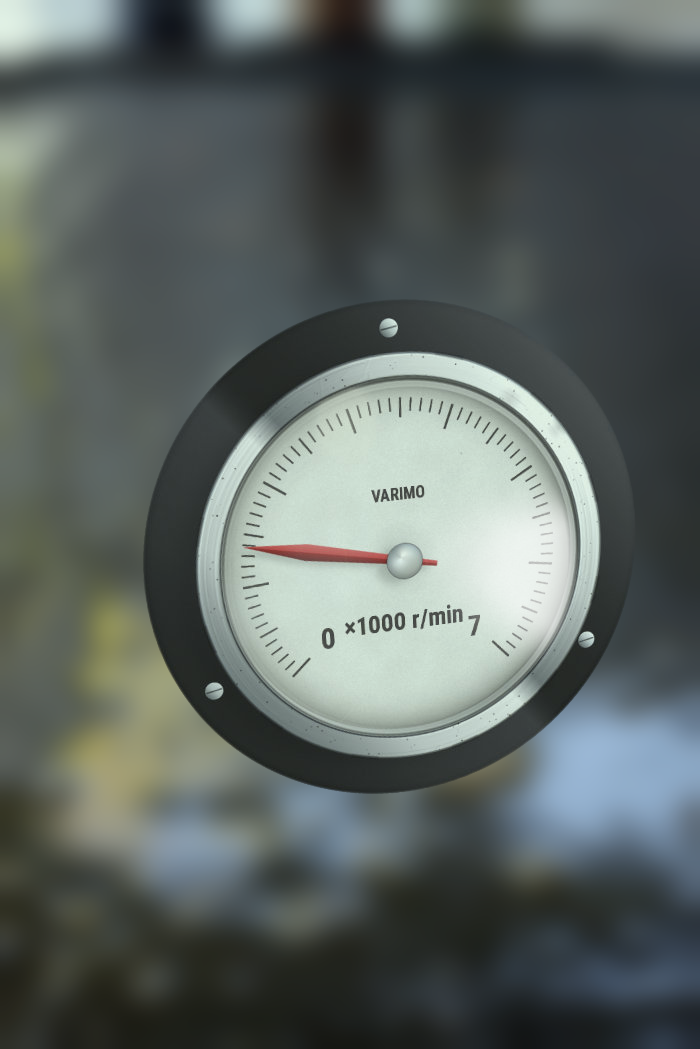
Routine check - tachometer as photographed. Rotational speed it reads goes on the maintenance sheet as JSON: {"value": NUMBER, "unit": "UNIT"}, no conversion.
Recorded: {"value": 1400, "unit": "rpm"}
